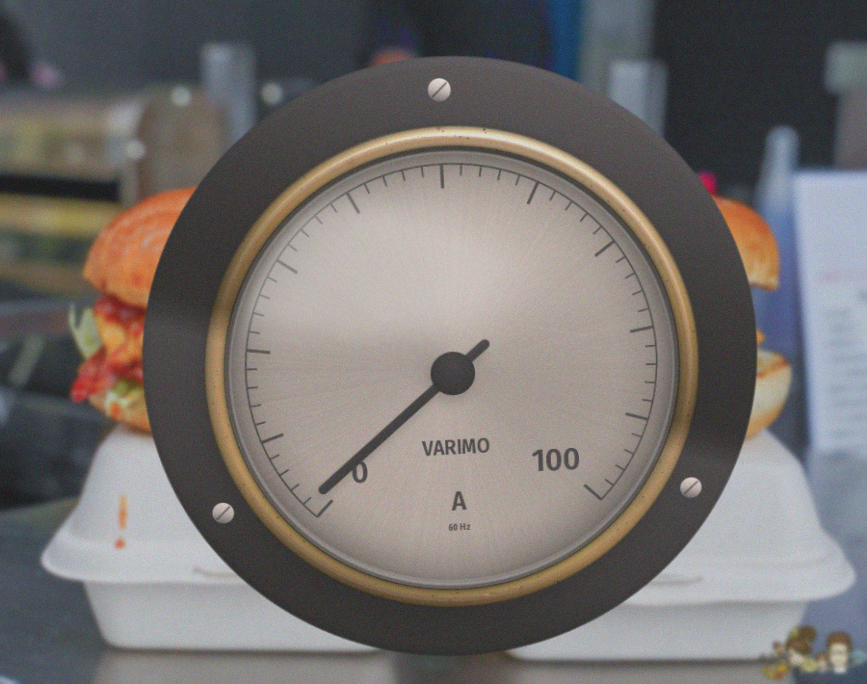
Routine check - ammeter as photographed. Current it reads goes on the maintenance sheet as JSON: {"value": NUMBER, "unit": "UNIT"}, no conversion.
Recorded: {"value": 2, "unit": "A"}
